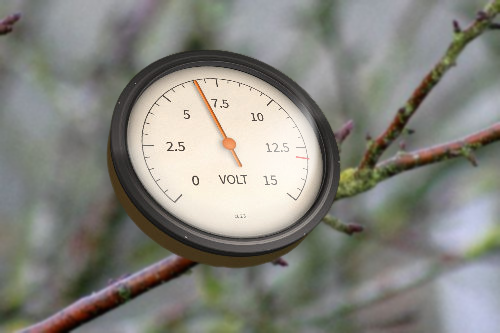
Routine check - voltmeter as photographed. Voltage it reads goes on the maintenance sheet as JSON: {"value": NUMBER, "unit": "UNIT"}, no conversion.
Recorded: {"value": 6.5, "unit": "V"}
